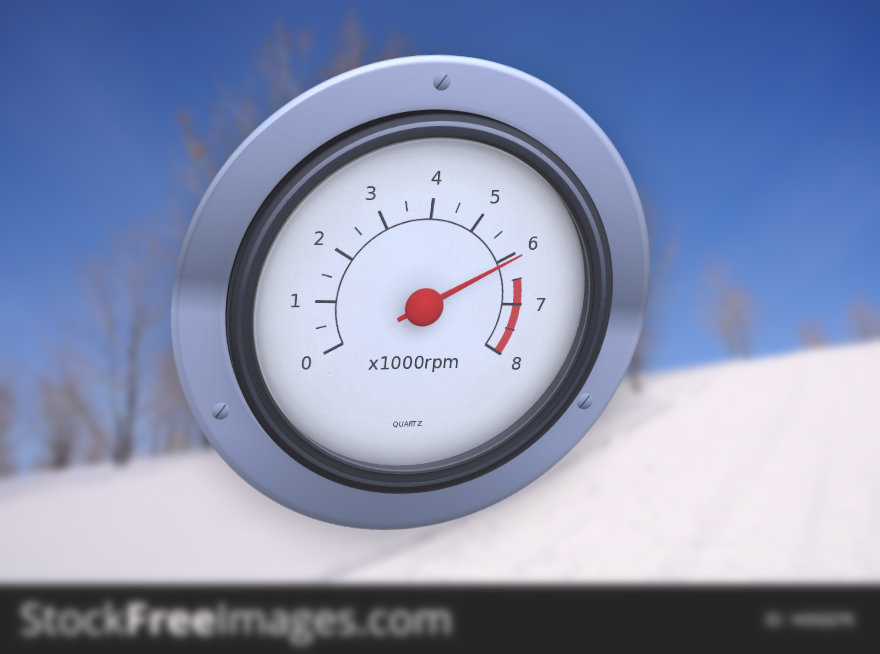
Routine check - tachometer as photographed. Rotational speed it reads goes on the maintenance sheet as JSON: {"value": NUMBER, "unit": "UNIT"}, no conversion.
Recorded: {"value": 6000, "unit": "rpm"}
